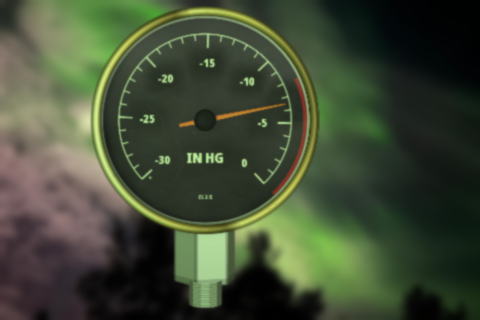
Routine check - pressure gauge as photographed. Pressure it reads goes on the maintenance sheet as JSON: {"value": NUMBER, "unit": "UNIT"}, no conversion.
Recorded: {"value": -6.5, "unit": "inHg"}
